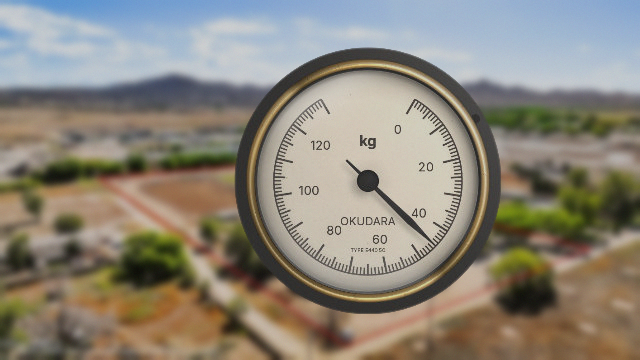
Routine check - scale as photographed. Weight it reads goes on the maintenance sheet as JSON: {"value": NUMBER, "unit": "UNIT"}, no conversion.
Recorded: {"value": 45, "unit": "kg"}
